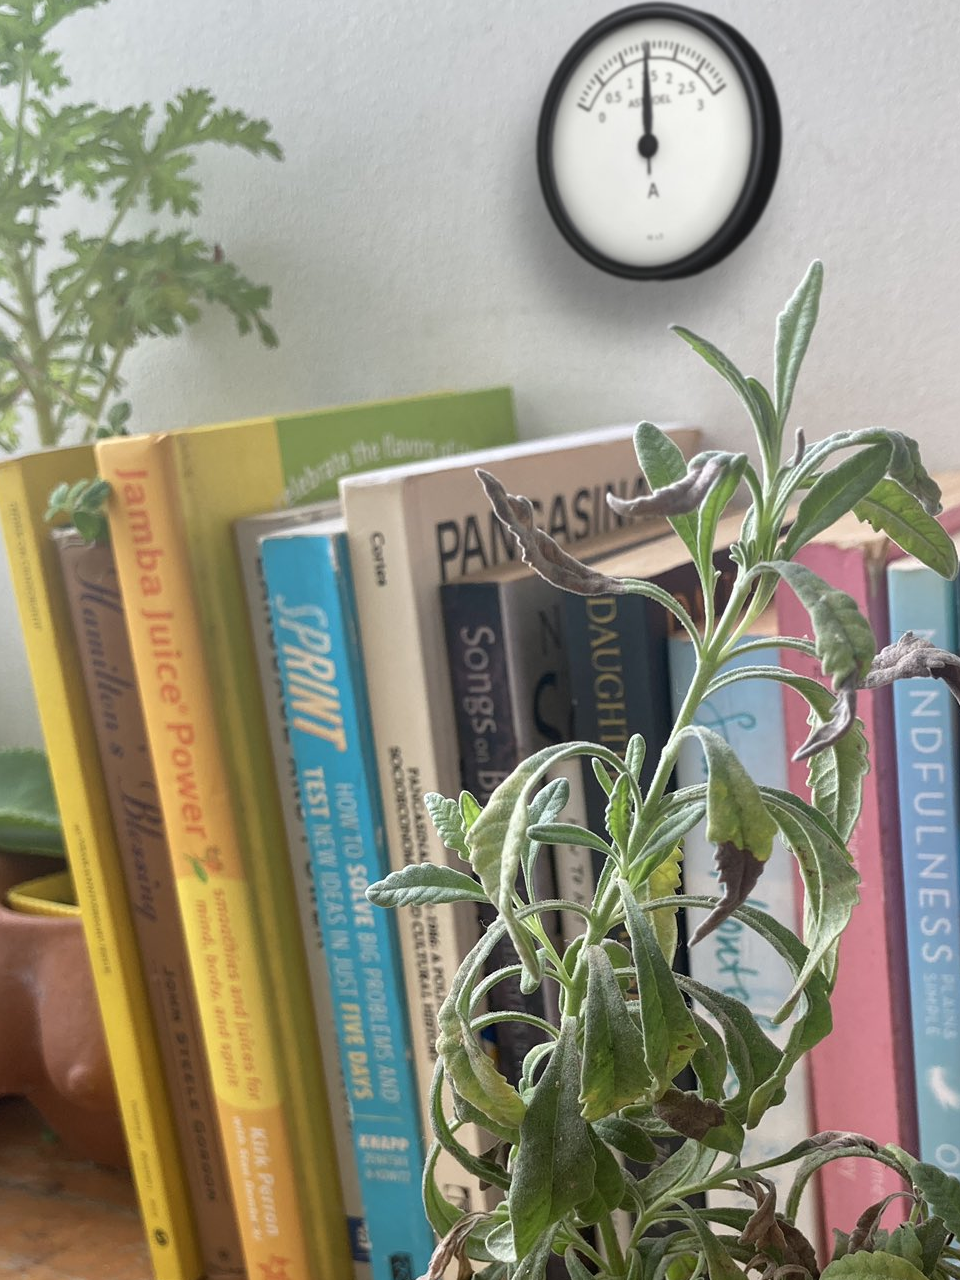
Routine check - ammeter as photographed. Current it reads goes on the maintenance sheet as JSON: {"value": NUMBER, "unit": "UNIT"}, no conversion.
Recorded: {"value": 1.5, "unit": "A"}
